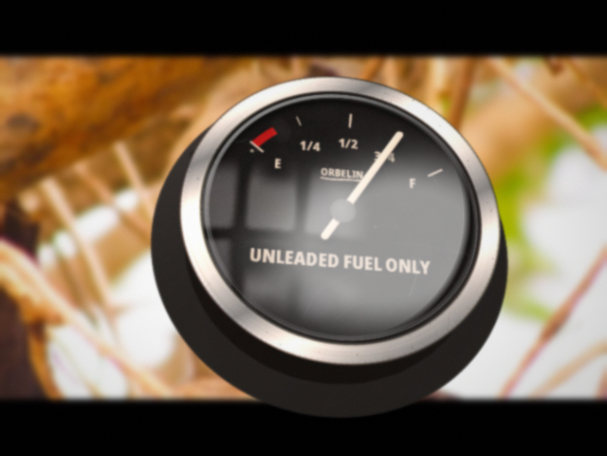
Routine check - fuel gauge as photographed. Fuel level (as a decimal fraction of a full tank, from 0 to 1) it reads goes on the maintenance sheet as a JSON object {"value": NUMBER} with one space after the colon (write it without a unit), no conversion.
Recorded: {"value": 0.75}
